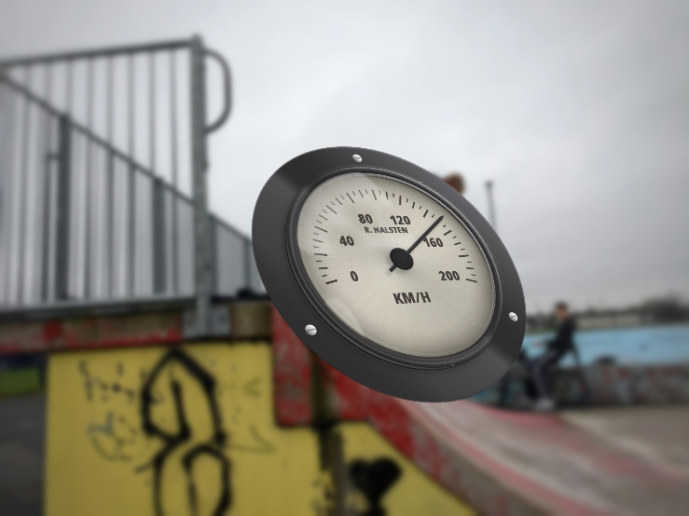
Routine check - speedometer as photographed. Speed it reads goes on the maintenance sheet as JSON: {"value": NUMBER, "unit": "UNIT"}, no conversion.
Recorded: {"value": 150, "unit": "km/h"}
